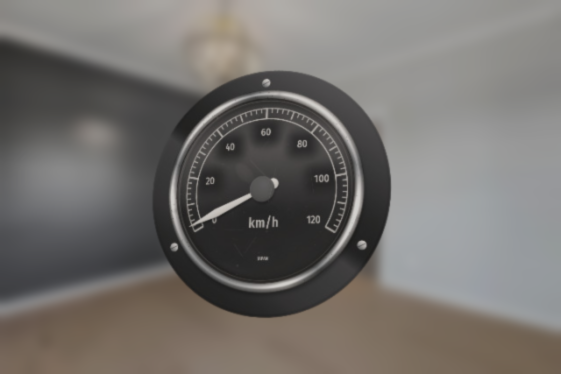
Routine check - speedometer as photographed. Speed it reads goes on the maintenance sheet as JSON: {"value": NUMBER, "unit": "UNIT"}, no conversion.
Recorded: {"value": 2, "unit": "km/h"}
